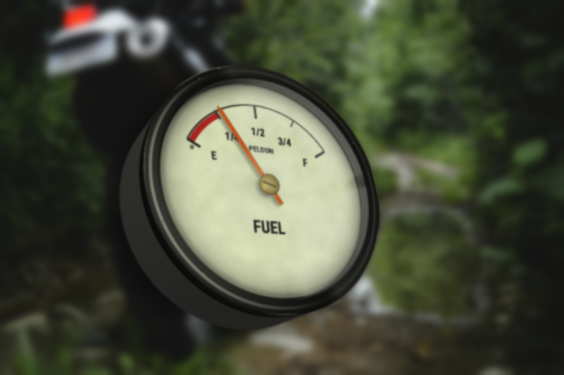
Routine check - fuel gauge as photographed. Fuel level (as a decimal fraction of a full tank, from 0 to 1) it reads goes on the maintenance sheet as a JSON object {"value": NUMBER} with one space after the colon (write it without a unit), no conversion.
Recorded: {"value": 0.25}
